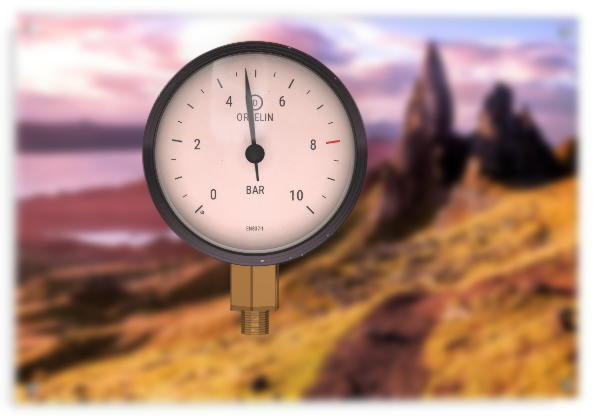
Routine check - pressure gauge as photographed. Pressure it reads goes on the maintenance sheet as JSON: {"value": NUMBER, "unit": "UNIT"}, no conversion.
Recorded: {"value": 4.75, "unit": "bar"}
